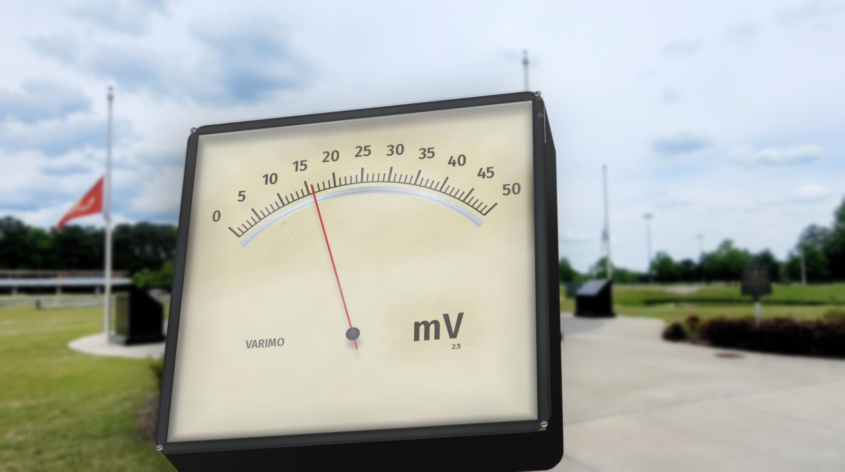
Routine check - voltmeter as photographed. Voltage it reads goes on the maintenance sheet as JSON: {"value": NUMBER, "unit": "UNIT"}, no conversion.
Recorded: {"value": 16, "unit": "mV"}
